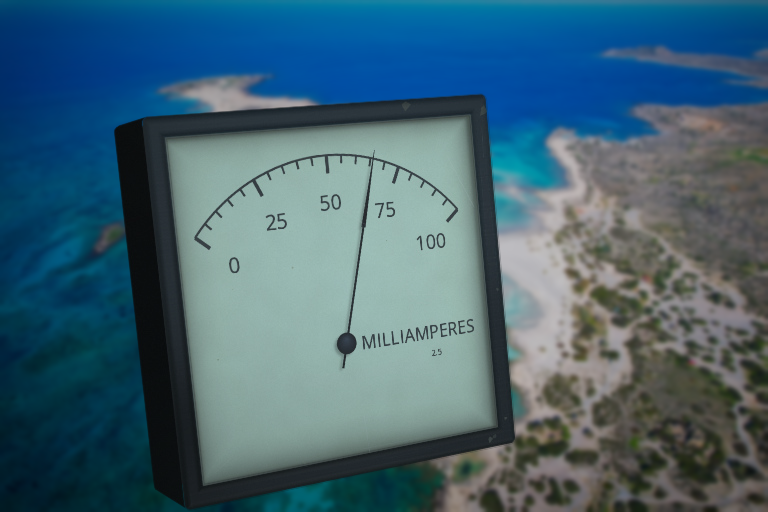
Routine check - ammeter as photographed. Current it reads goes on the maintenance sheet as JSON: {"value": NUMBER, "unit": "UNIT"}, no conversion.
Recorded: {"value": 65, "unit": "mA"}
